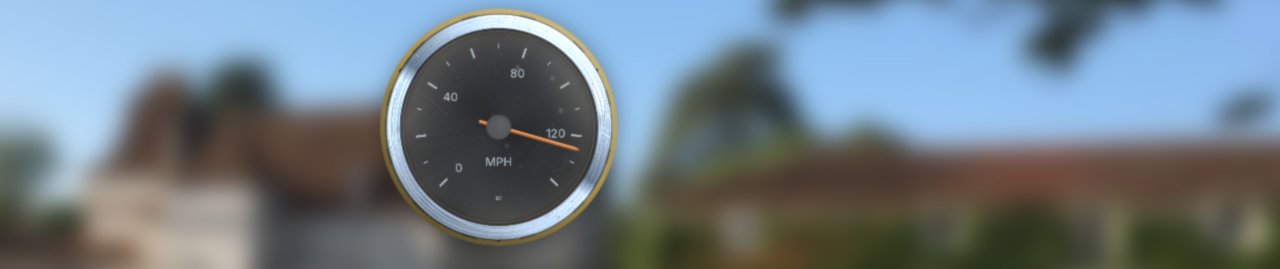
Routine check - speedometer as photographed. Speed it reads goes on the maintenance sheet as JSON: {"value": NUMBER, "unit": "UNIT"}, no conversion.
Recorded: {"value": 125, "unit": "mph"}
